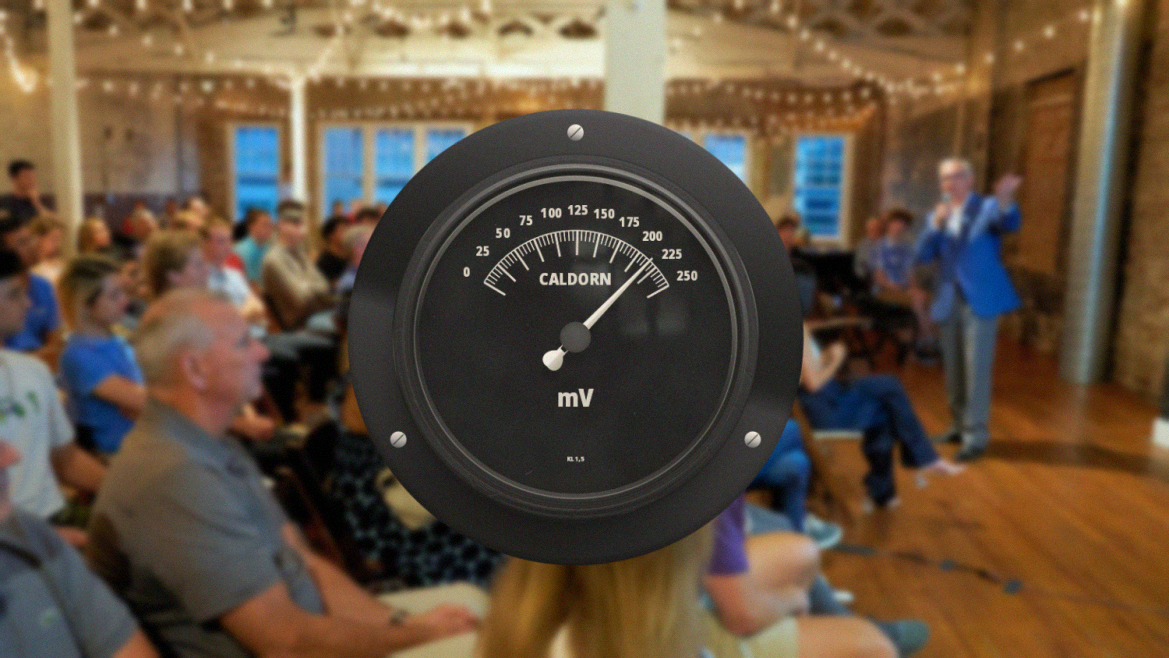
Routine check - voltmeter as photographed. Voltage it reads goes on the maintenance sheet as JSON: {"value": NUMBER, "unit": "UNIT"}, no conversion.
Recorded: {"value": 215, "unit": "mV"}
